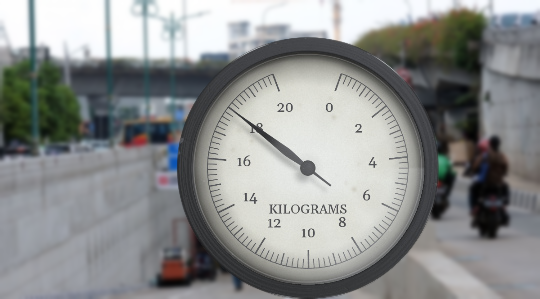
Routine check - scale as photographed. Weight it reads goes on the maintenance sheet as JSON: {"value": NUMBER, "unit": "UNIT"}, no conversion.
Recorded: {"value": 18, "unit": "kg"}
